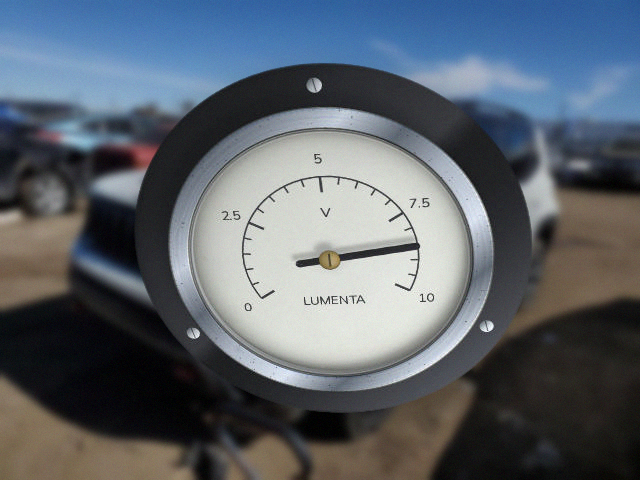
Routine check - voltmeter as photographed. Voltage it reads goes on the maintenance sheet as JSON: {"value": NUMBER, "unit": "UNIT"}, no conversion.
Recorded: {"value": 8.5, "unit": "V"}
